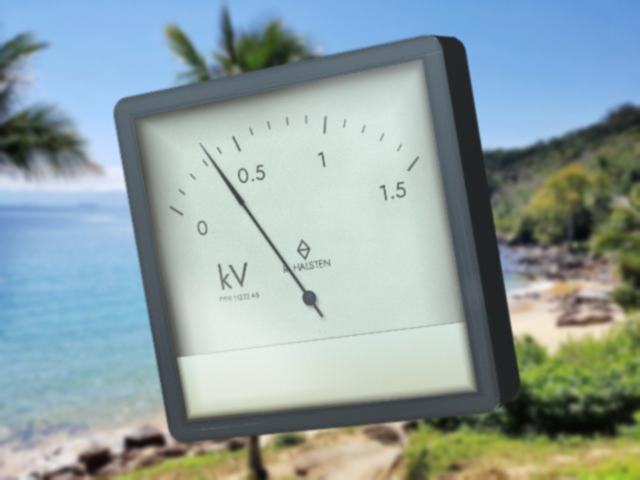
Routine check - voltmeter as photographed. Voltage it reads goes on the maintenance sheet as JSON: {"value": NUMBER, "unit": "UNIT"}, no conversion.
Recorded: {"value": 0.35, "unit": "kV"}
